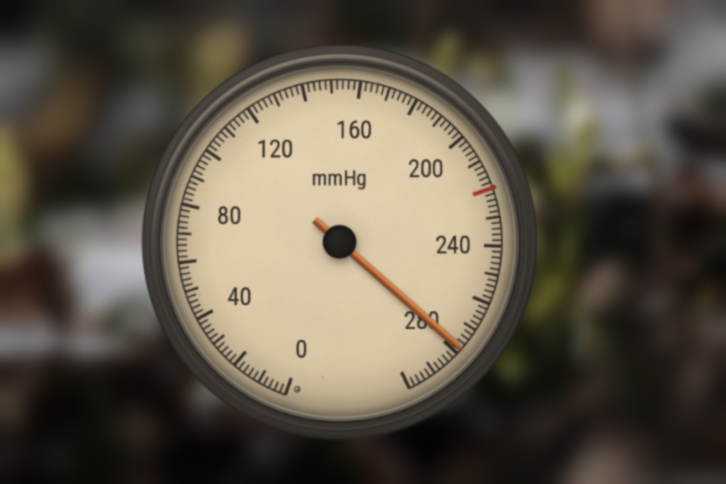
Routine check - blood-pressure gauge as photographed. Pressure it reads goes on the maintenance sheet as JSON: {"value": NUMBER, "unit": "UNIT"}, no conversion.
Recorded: {"value": 278, "unit": "mmHg"}
